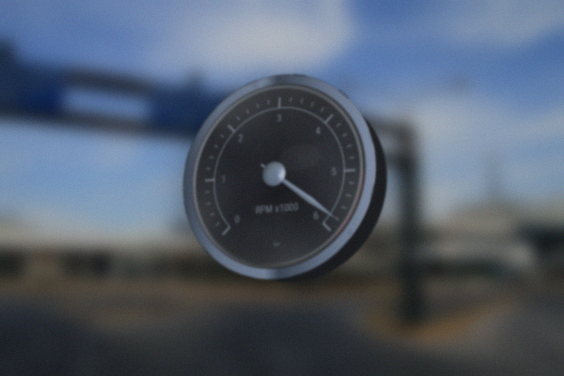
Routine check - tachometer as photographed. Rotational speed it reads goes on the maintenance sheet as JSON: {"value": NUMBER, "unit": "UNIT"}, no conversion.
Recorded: {"value": 5800, "unit": "rpm"}
